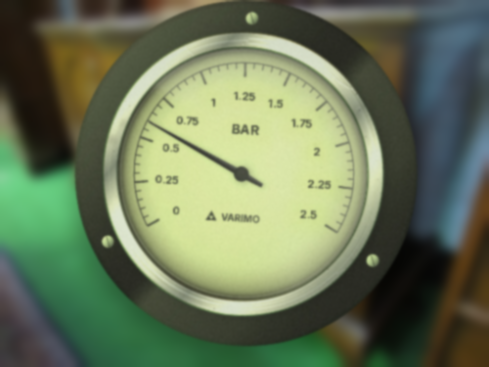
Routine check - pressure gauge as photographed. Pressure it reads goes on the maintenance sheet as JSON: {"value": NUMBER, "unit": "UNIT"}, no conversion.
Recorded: {"value": 0.6, "unit": "bar"}
